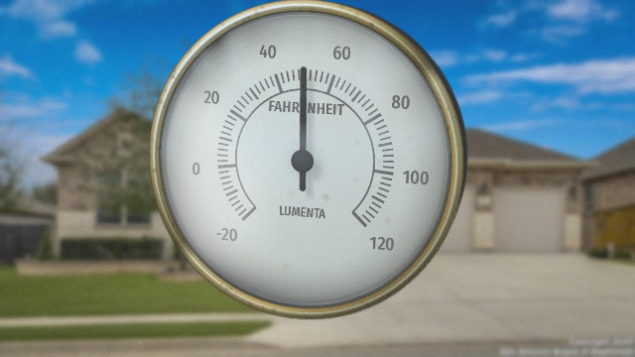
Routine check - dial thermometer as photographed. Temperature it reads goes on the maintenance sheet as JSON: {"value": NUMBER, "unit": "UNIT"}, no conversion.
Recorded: {"value": 50, "unit": "°F"}
